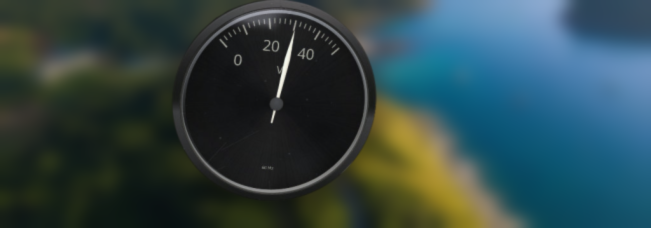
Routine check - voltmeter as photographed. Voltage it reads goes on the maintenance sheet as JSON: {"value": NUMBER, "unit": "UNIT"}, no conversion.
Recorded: {"value": 30, "unit": "V"}
